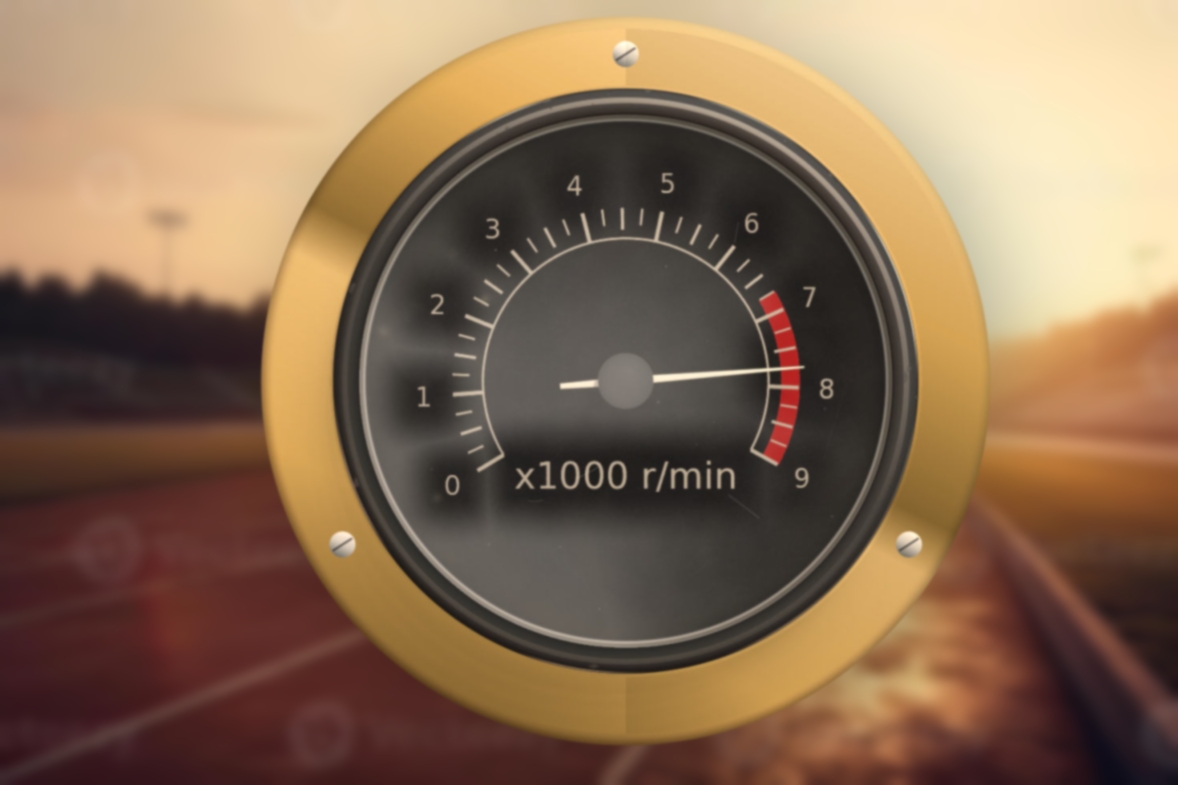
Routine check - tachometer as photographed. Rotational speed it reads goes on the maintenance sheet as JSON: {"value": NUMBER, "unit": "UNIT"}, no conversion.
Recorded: {"value": 7750, "unit": "rpm"}
